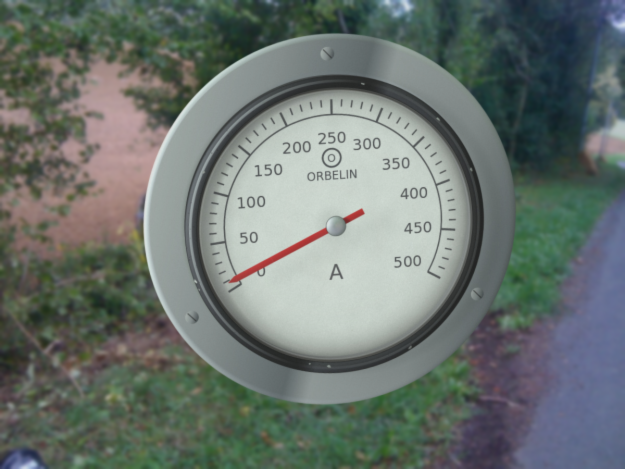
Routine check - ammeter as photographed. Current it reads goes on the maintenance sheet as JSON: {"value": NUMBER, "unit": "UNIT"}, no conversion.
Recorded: {"value": 10, "unit": "A"}
